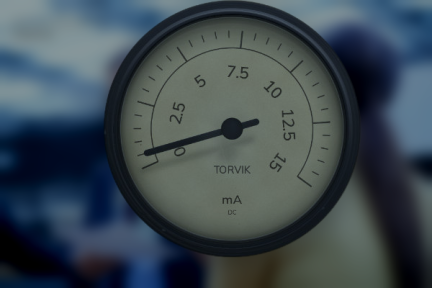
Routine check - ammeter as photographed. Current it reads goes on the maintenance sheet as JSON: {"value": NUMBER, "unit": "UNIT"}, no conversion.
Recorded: {"value": 0.5, "unit": "mA"}
